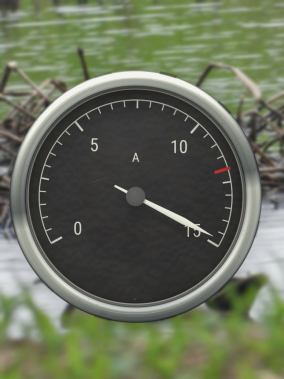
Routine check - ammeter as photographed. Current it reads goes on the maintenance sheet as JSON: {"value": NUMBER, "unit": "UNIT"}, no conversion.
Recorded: {"value": 14.75, "unit": "A"}
